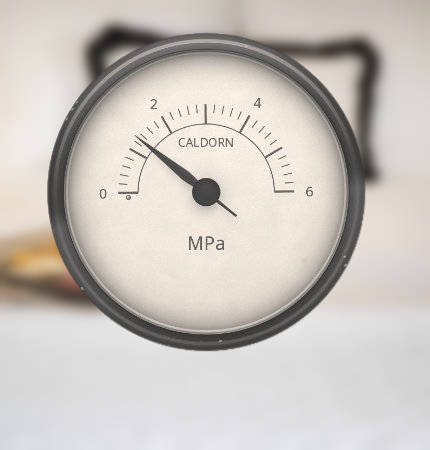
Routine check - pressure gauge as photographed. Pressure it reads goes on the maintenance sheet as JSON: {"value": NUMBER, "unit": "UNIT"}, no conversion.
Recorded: {"value": 1.3, "unit": "MPa"}
